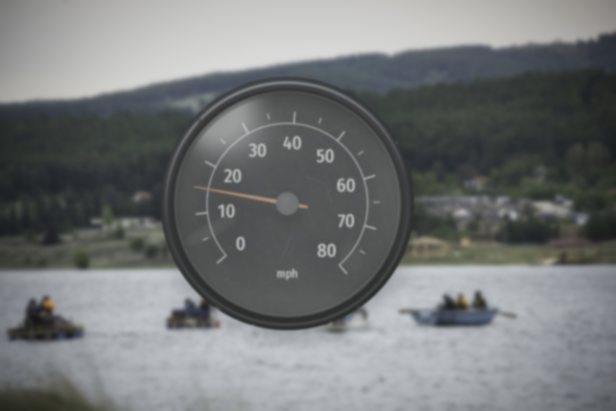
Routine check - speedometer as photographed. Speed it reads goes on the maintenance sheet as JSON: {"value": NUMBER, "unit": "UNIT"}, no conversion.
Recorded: {"value": 15, "unit": "mph"}
